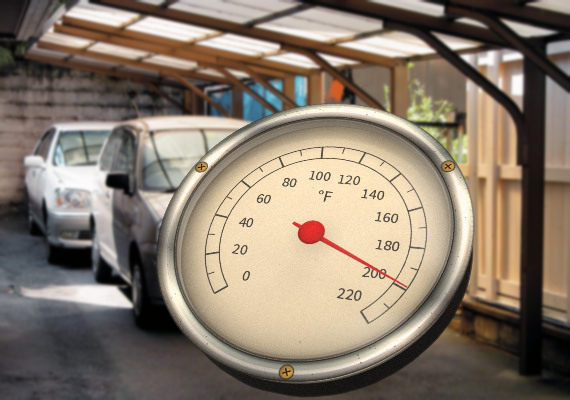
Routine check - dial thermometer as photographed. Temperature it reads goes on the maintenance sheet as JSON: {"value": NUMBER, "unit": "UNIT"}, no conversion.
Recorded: {"value": 200, "unit": "°F"}
